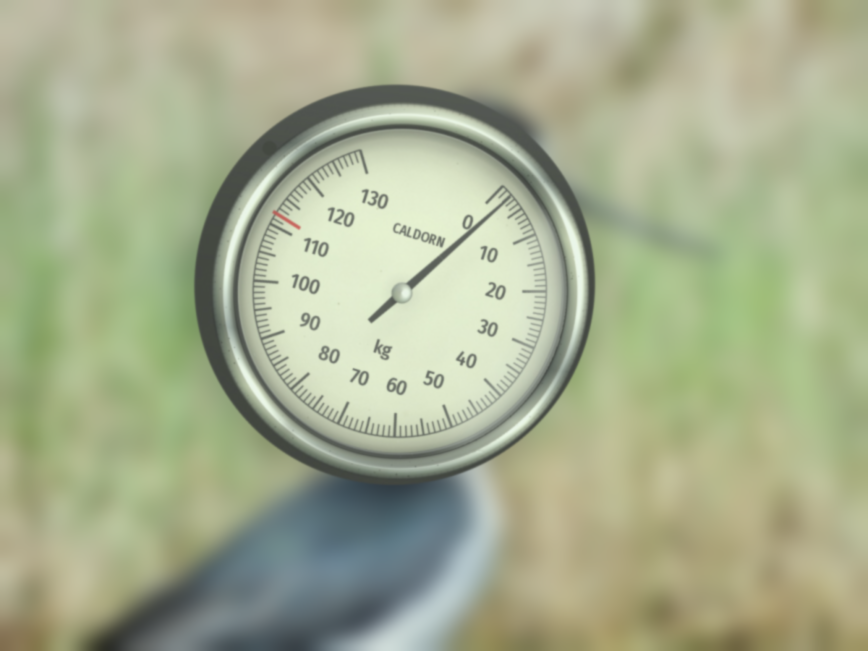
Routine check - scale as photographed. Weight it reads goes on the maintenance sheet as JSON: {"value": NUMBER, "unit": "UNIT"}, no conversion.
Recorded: {"value": 2, "unit": "kg"}
